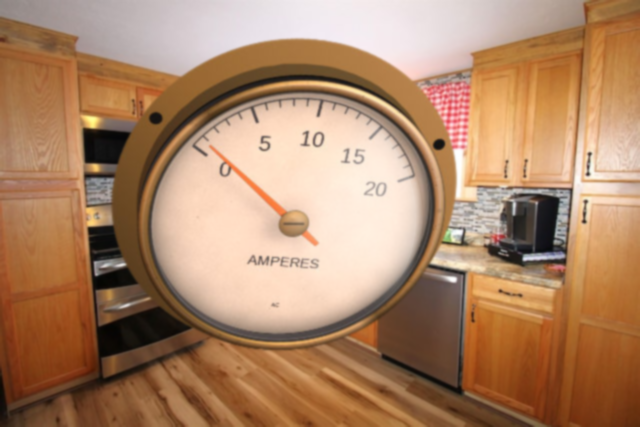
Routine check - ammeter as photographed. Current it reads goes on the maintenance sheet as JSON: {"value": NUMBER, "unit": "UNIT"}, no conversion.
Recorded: {"value": 1, "unit": "A"}
